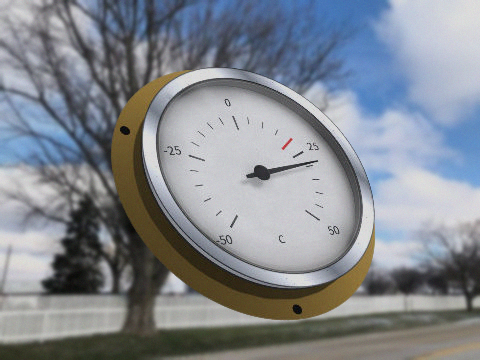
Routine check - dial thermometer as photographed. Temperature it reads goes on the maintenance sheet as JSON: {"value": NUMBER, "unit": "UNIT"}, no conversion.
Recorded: {"value": 30, "unit": "°C"}
